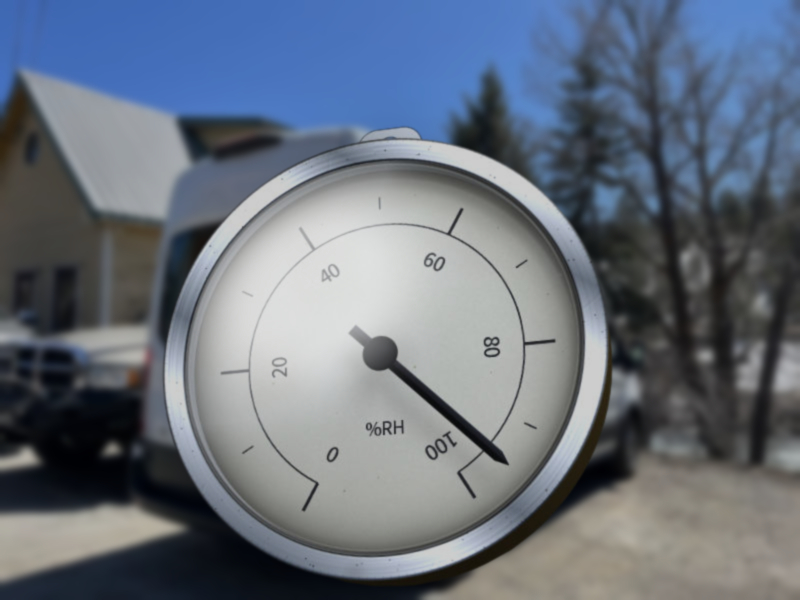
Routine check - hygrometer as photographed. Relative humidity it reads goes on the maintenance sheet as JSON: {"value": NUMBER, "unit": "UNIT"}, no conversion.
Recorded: {"value": 95, "unit": "%"}
